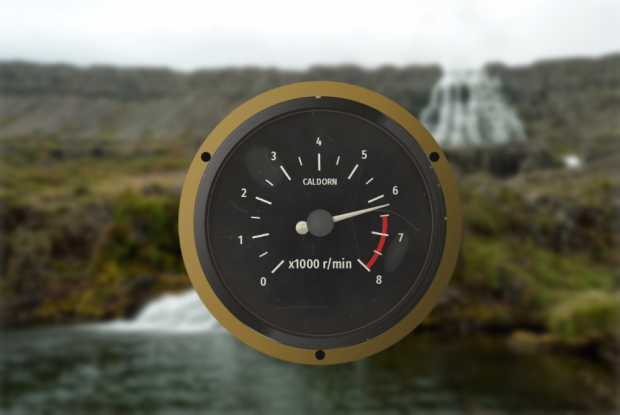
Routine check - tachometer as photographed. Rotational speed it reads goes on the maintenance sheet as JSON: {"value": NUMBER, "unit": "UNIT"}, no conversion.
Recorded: {"value": 6250, "unit": "rpm"}
